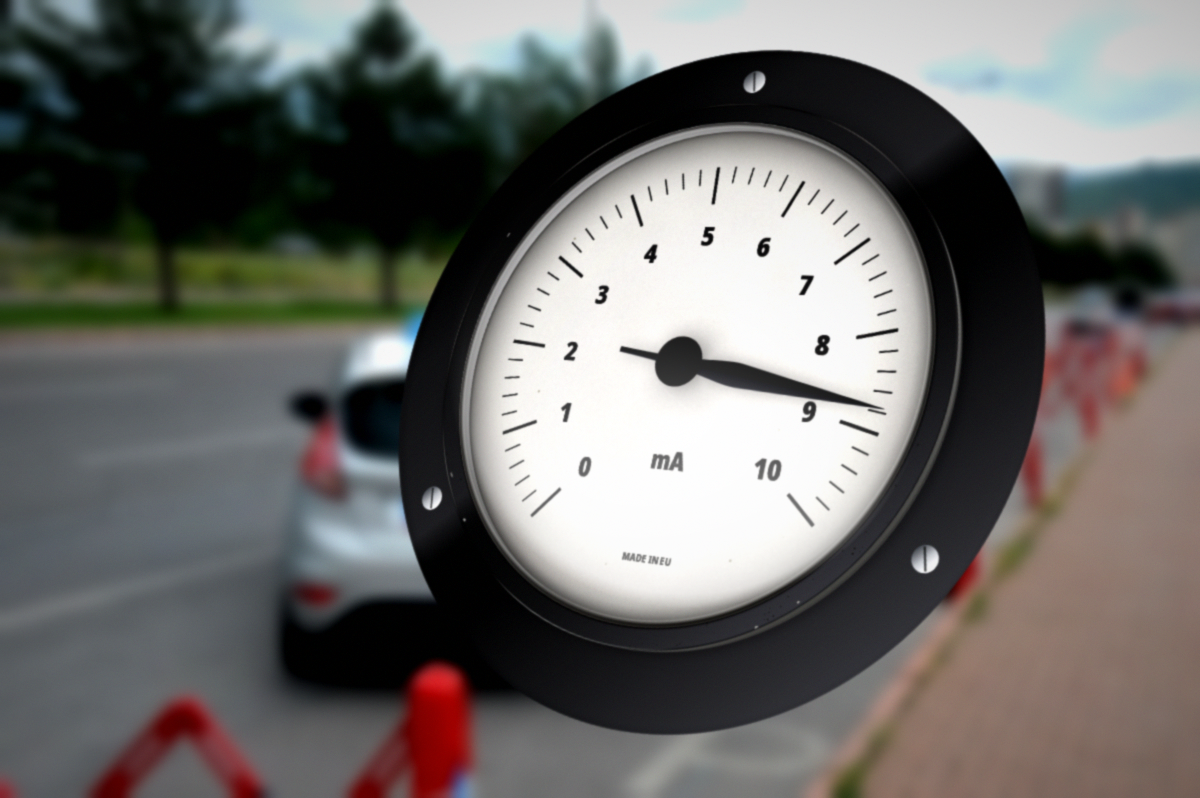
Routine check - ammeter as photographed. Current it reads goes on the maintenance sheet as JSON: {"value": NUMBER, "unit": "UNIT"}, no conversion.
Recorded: {"value": 8.8, "unit": "mA"}
